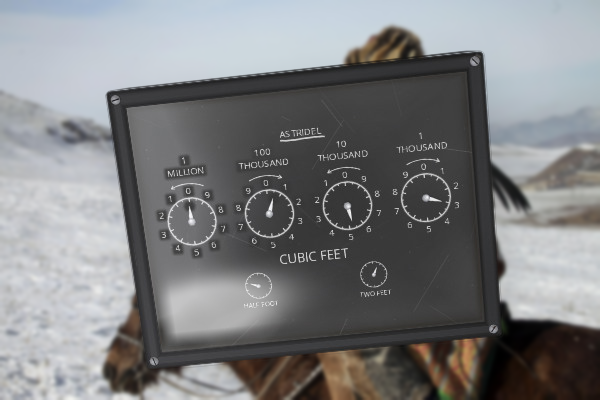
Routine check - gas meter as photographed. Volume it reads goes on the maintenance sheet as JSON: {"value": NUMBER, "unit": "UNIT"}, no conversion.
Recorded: {"value": 5300, "unit": "ft³"}
